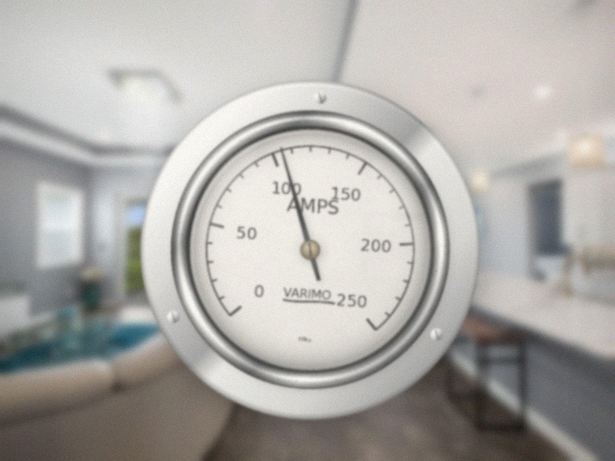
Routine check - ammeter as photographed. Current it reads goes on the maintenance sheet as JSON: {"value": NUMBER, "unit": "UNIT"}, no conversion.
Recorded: {"value": 105, "unit": "A"}
